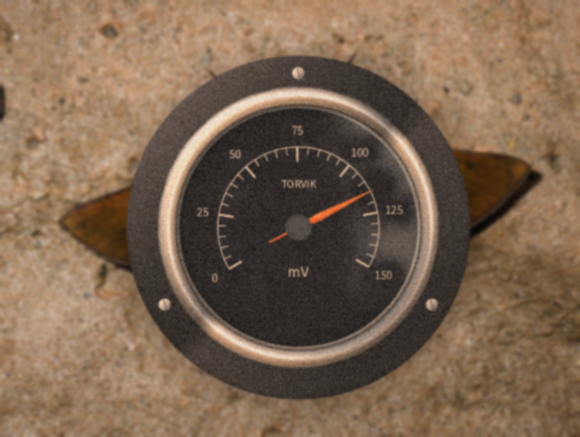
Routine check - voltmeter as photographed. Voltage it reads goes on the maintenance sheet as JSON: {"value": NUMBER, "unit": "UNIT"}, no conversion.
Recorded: {"value": 115, "unit": "mV"}
